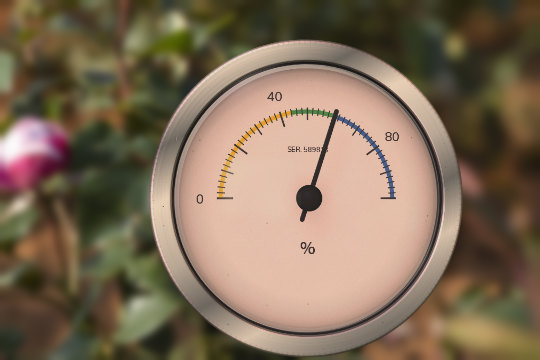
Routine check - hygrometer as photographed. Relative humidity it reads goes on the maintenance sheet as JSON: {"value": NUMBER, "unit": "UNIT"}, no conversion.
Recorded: {"value": 60, "unit": "%"}
